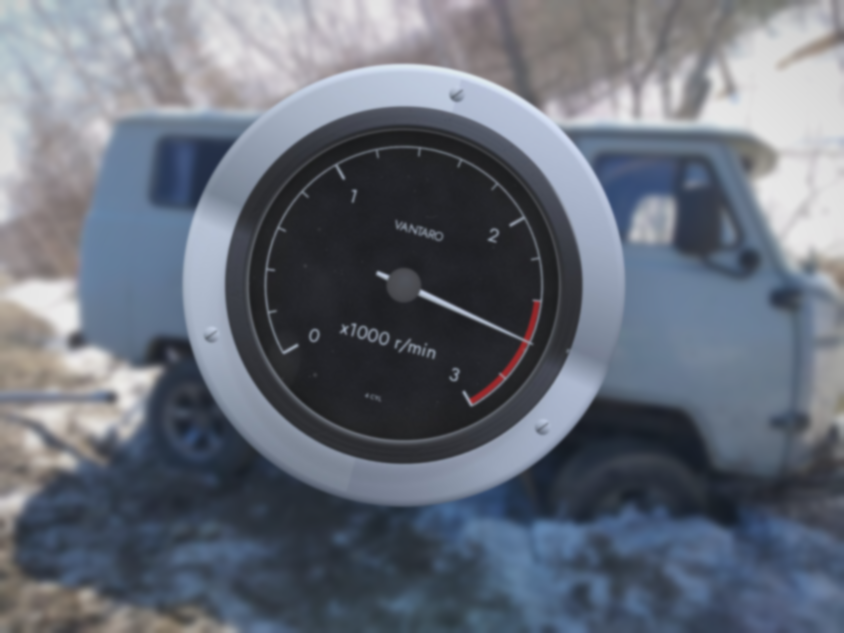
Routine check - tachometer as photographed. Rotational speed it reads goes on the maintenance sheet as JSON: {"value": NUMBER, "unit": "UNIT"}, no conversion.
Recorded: {"value": 2600, "unit": "rpm"}
